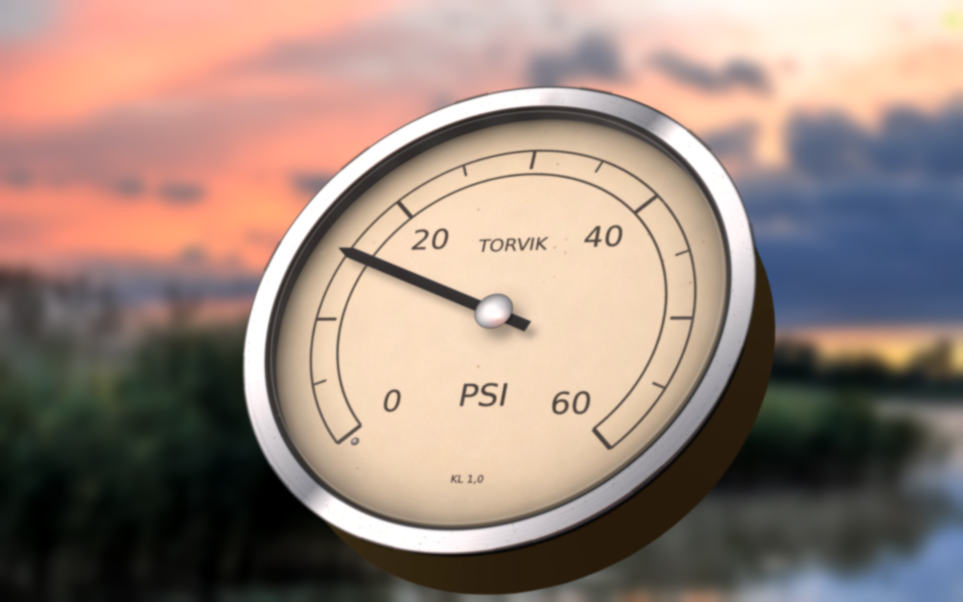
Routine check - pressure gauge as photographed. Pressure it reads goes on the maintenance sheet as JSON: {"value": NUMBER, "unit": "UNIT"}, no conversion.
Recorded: {"value": 15, "unit": "psi"}
